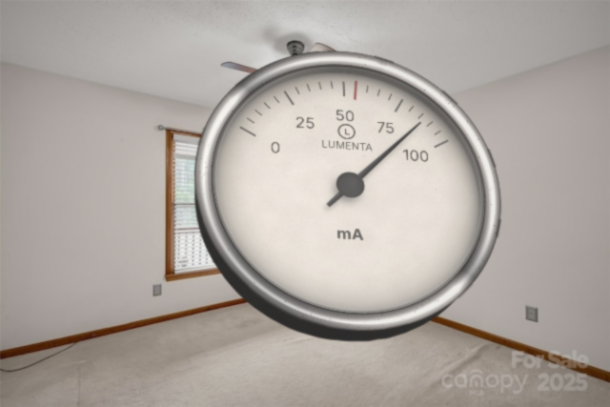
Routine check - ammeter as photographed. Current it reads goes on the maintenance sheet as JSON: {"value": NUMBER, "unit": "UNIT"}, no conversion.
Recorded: {"value": 87.5, "unit": "mA"}
